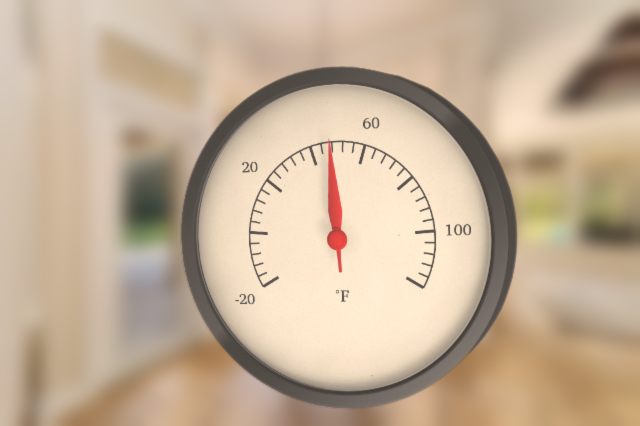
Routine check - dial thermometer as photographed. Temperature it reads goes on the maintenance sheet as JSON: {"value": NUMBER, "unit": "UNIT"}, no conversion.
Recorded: {"value": 48, "unit": "°F"}
